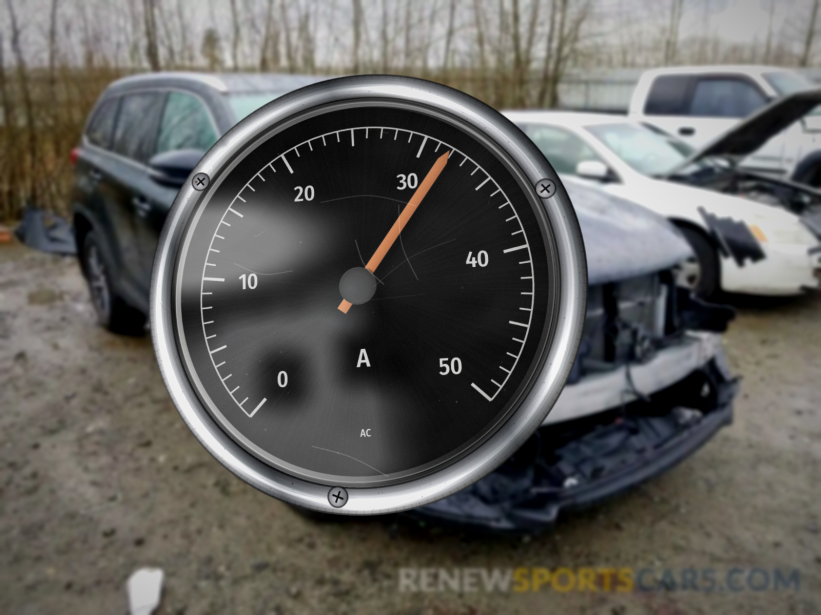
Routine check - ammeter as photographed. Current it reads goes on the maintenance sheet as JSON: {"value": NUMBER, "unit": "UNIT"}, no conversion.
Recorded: {"value": 32, "unit": "A"}
